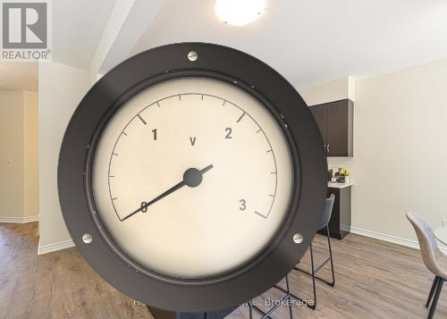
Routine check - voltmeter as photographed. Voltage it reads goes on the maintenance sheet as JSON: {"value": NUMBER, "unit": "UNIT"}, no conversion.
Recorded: {"value": 0, "unit": "V"}
